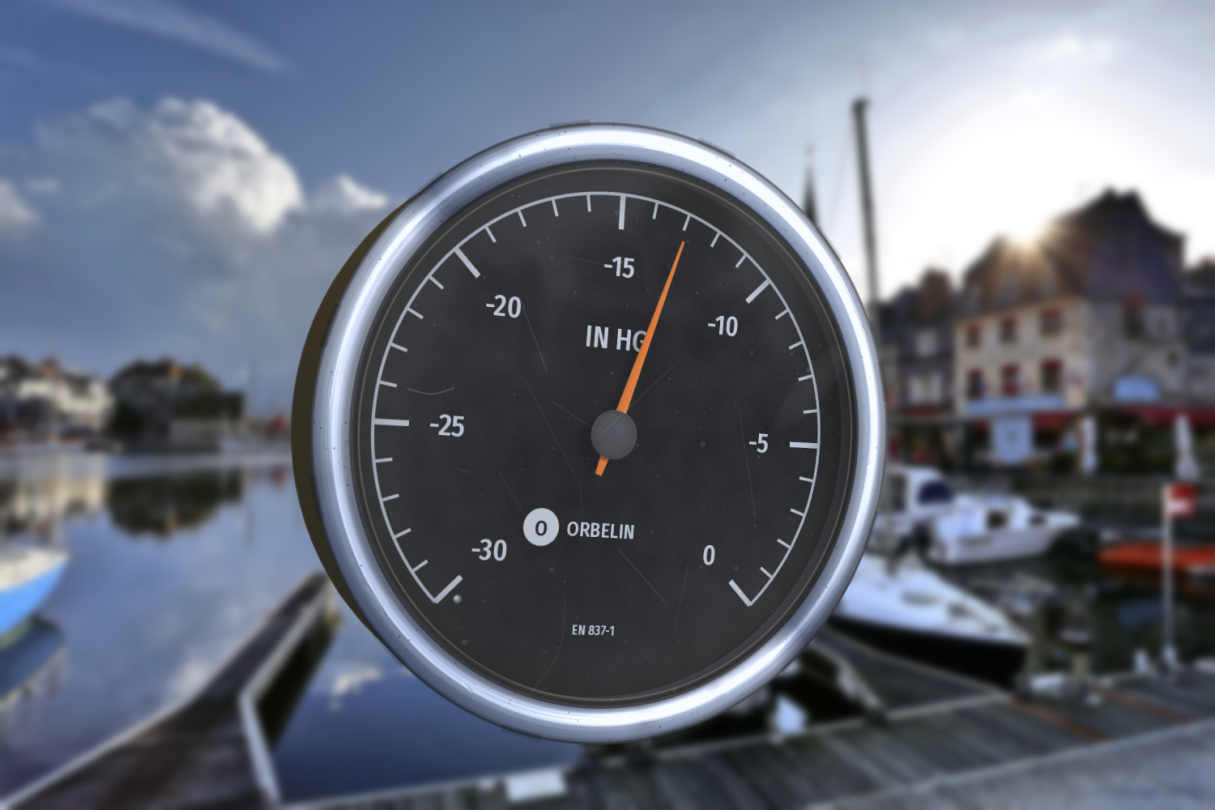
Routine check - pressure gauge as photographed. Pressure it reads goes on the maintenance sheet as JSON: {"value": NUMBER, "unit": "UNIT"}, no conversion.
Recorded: {"value": -13, "unit": "inHg"}
